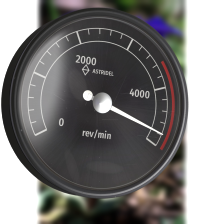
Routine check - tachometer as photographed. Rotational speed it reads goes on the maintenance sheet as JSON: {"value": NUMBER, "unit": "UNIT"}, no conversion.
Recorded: {"value": 4800, "unit": "rpm"}
